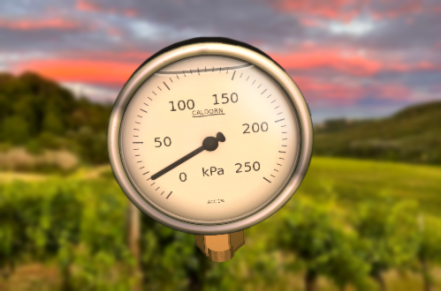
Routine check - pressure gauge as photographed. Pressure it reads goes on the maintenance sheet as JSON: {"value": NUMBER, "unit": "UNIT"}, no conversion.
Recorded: {"value": 20, "unit": "kPa"}
